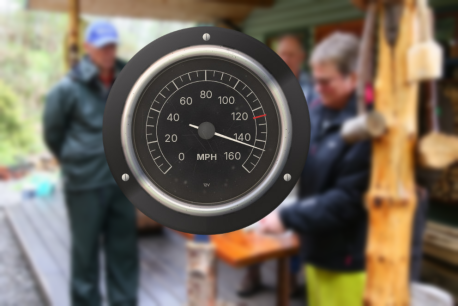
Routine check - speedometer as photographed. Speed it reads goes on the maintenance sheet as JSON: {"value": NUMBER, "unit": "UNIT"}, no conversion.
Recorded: {"value": 145, "unit": "mph"}
